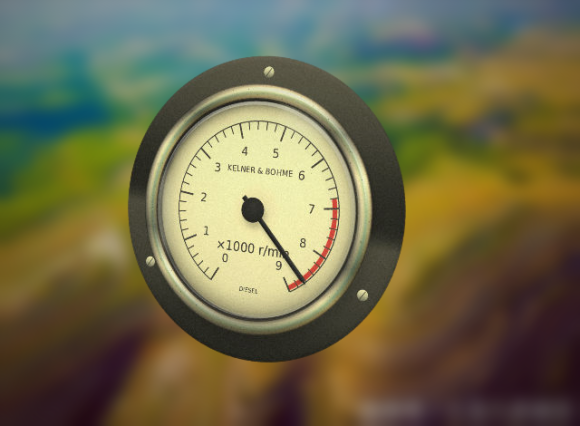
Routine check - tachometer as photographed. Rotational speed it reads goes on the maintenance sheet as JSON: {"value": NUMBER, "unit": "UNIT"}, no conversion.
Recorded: {"value": 8600, "unit": "rpm"}
